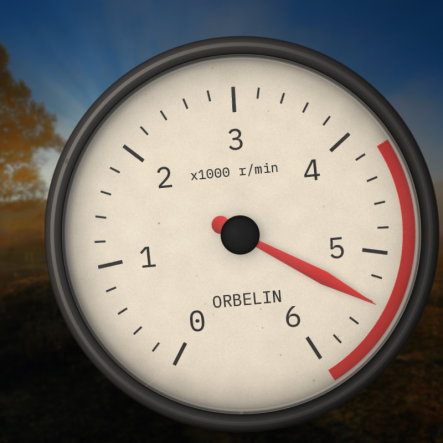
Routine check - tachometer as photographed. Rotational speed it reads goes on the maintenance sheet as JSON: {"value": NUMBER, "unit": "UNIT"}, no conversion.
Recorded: {"value": 5400, "unit": "rpm"}
